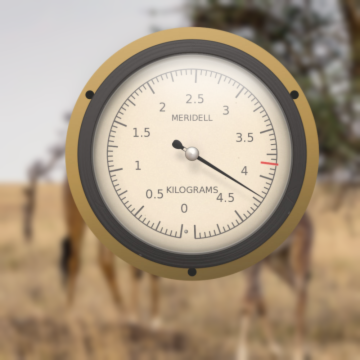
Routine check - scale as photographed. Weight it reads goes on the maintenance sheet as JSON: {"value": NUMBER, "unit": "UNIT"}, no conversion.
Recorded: {"value": 4.2, "unit": "kg"}
